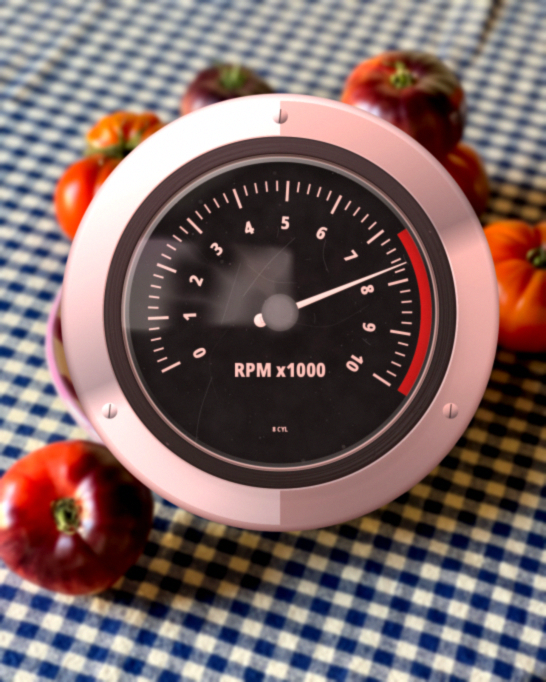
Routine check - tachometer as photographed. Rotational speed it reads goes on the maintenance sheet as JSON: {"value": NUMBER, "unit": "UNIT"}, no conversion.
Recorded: {"value": 7700, "unit": "rpm"}
